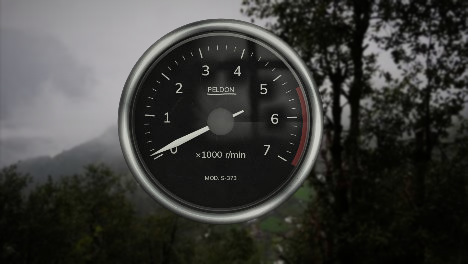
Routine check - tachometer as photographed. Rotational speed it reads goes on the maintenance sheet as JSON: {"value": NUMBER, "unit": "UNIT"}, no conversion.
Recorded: {"value": 100, "unit": "rpm"}
